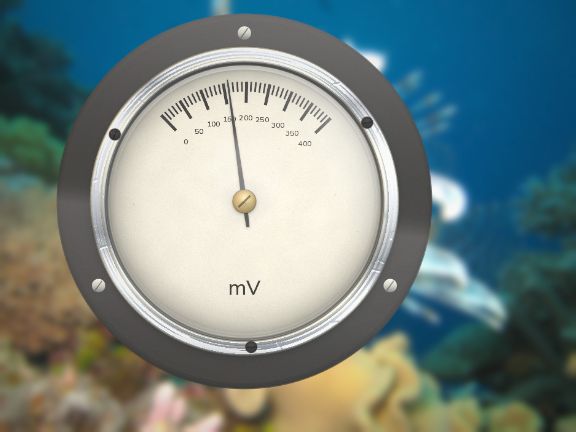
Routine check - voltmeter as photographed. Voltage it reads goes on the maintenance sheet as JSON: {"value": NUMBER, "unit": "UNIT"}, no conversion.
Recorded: {"value": 160, "unit": "mV"}
